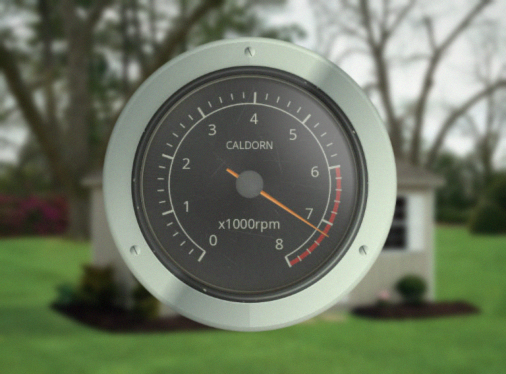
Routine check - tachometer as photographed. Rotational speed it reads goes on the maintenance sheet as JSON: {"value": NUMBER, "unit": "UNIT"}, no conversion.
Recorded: {"value": 7200, "unit": "rpm"}
